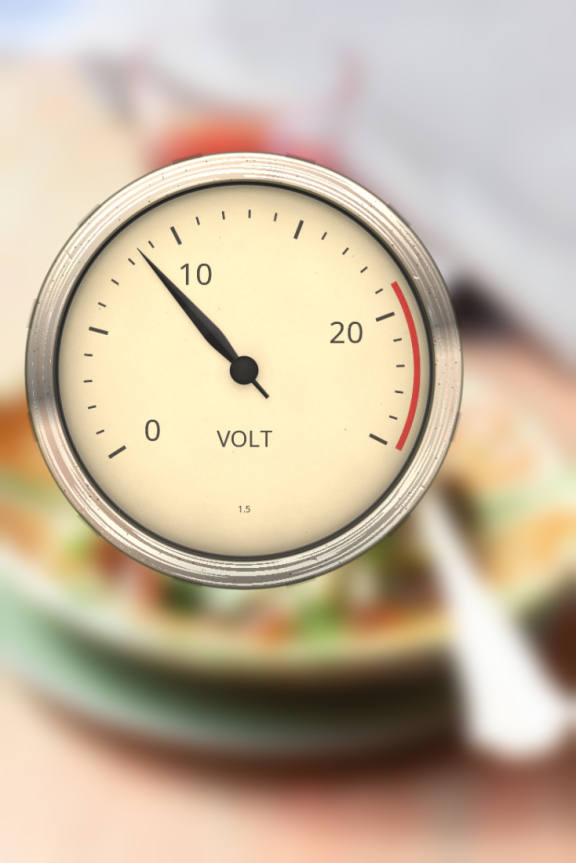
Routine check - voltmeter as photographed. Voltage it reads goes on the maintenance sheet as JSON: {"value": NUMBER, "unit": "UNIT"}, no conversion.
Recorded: {"value": 8.5, "unit": "V"}
